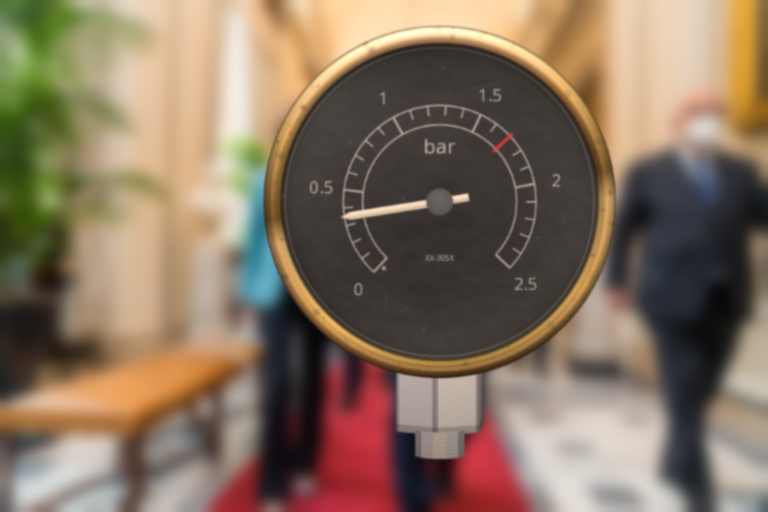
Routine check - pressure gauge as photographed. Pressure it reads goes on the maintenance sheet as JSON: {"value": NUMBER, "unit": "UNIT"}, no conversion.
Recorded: {"value": 0.35, "unit": "bar"}
